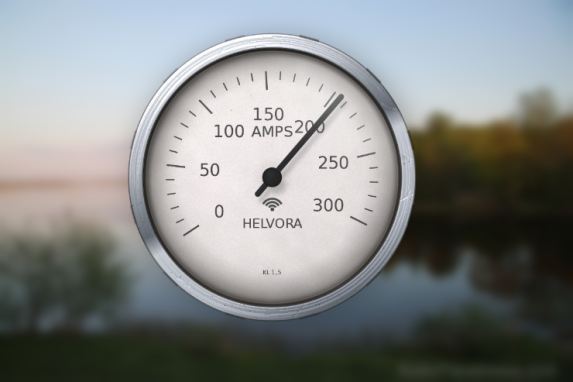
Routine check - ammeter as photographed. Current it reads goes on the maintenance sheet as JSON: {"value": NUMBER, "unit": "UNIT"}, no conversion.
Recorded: {"value": 205, "unit": "A"}
